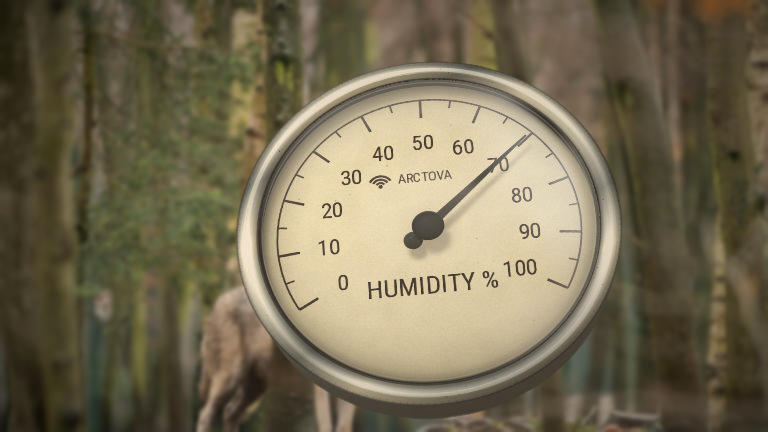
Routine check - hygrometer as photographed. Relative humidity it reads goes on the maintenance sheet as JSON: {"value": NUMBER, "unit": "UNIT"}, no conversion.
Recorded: {"value": 70, "unit": "%"}
